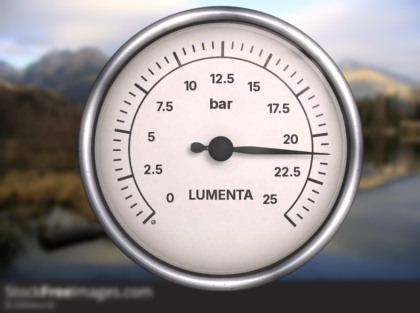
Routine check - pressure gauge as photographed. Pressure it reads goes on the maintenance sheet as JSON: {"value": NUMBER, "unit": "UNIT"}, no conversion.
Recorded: {"value": 21, "unit": "bar"}
